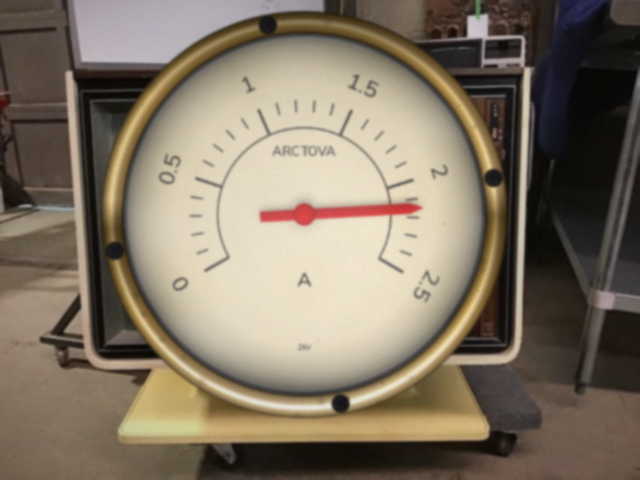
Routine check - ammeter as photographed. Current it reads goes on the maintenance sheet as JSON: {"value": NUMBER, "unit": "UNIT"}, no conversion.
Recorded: {"value": 2.15, "unit": "A"}
